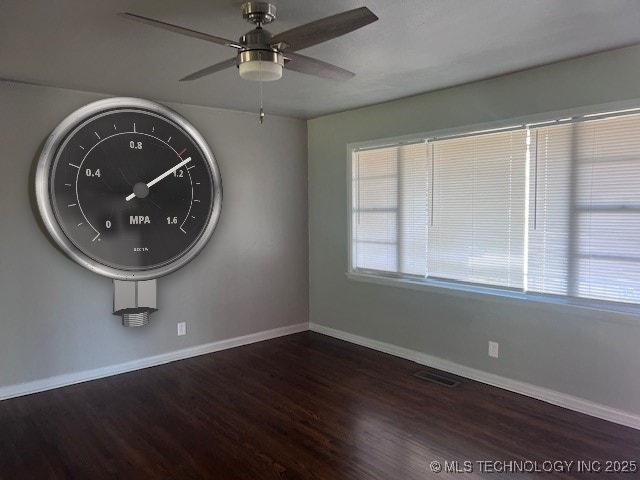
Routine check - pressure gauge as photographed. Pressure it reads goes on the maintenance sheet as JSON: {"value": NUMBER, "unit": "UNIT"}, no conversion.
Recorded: {"value": 1.15, "unit": "MPa"}
